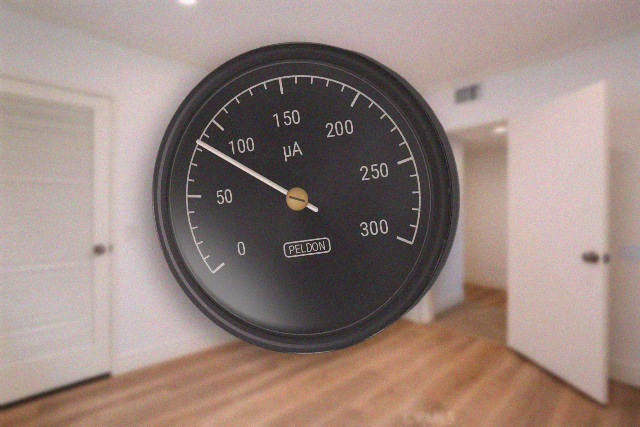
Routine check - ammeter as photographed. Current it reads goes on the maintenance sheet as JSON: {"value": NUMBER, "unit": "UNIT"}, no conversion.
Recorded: {"value": 85, "unit": "µA"}
